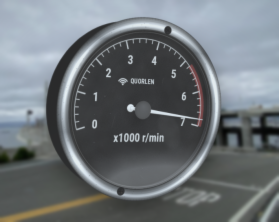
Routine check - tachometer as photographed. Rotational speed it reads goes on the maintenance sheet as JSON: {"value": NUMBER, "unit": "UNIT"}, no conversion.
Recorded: {"value": 6800, "unit": "rpm"}
